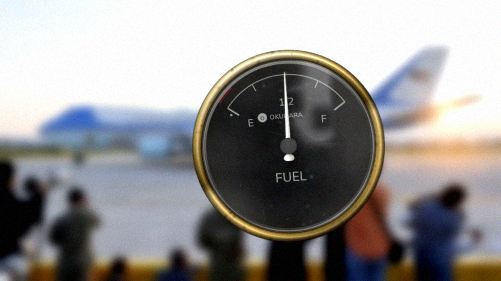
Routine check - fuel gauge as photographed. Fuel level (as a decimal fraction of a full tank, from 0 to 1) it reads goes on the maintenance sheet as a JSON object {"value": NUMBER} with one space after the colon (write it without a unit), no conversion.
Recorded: {"value": 0.5}
